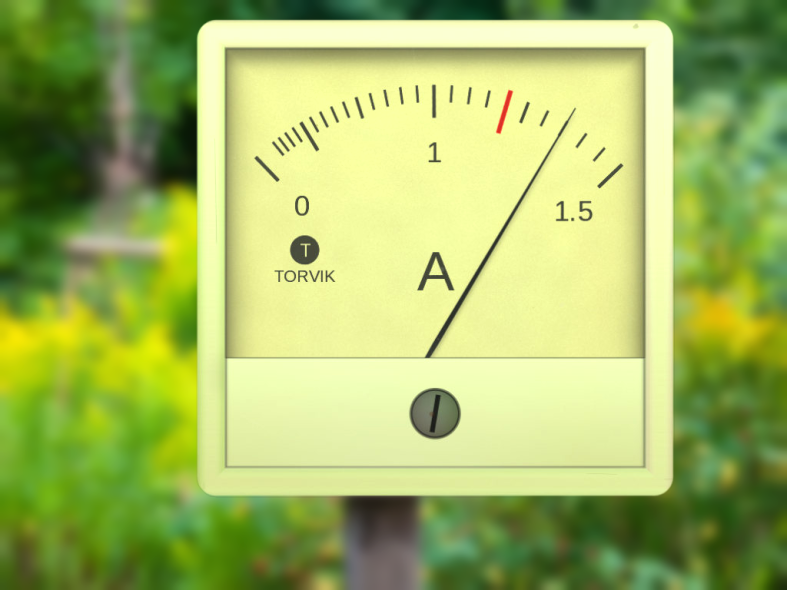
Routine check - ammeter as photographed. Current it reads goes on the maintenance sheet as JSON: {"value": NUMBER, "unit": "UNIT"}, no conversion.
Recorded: {"value": 1.35, "unit": "A"}
